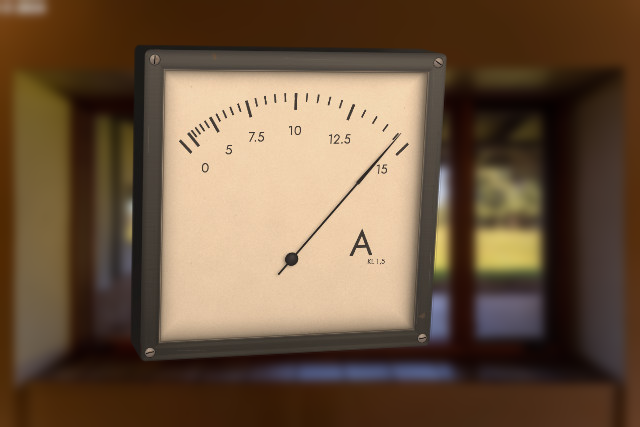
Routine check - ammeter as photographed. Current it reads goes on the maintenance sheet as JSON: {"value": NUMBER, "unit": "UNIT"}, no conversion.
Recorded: {"value": 14.5, "unit": "A"}
